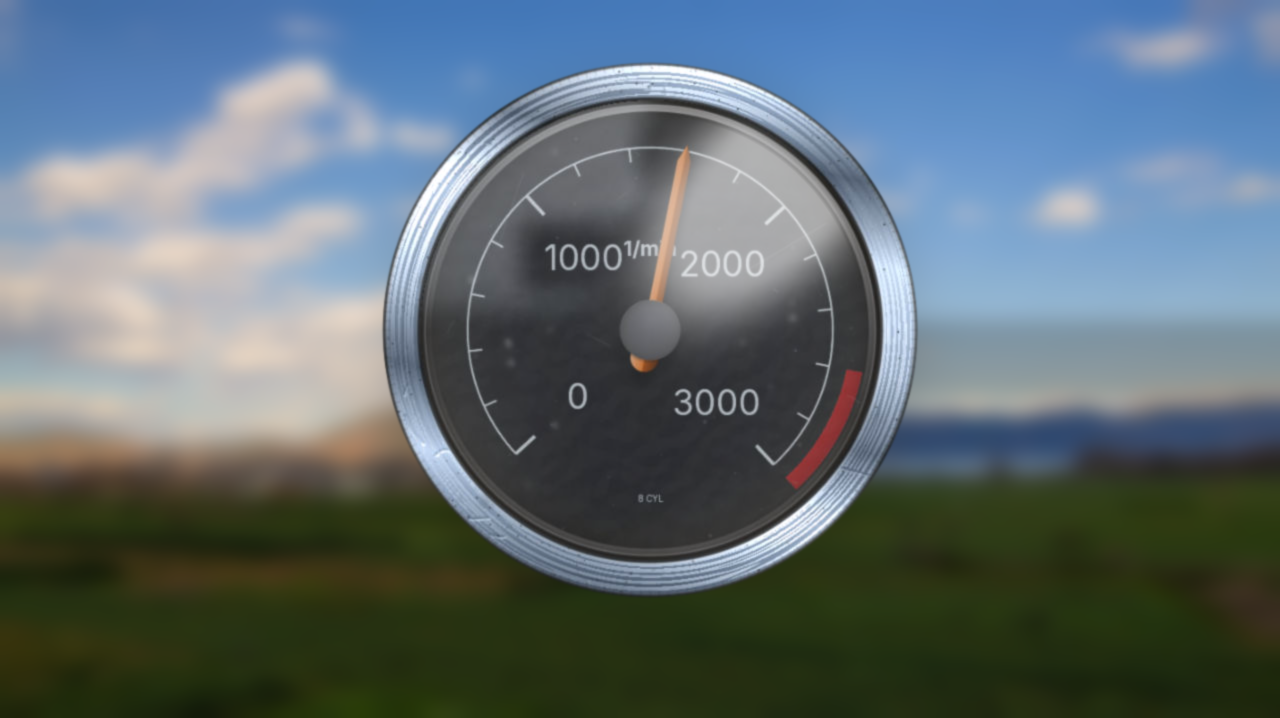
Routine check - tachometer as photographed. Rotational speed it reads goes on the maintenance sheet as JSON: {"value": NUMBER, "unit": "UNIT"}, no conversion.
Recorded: {"value": 1600, "unit": "rpm"}
